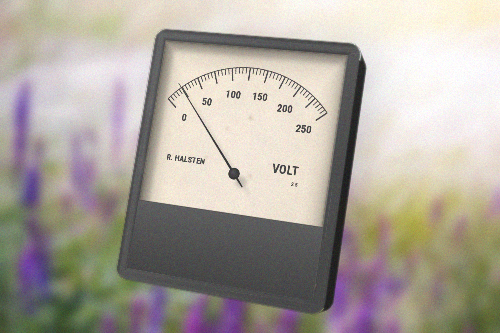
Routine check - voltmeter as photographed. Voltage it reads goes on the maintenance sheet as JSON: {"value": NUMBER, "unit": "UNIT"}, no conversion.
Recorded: {"value": 25, "unit": "V"}
